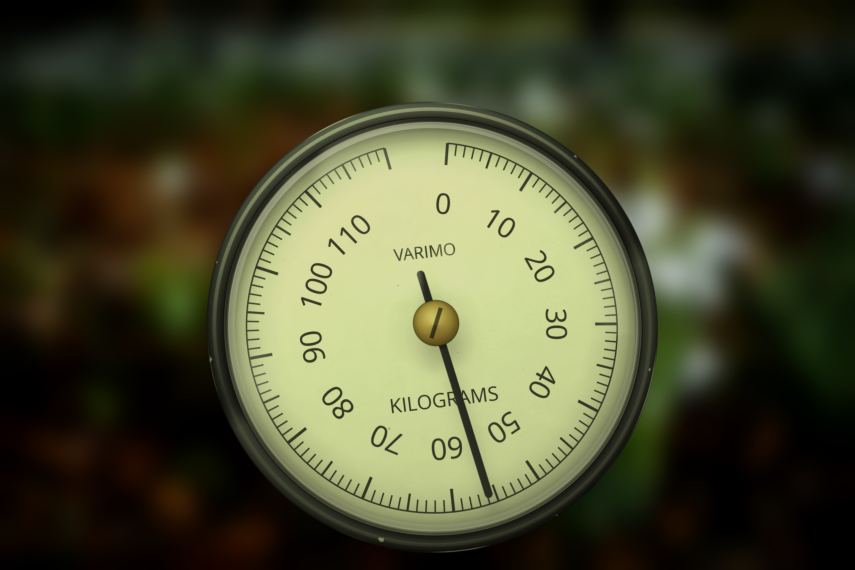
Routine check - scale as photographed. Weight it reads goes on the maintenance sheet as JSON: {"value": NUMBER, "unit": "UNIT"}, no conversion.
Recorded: {"value": 56, "unit": "kg"}
